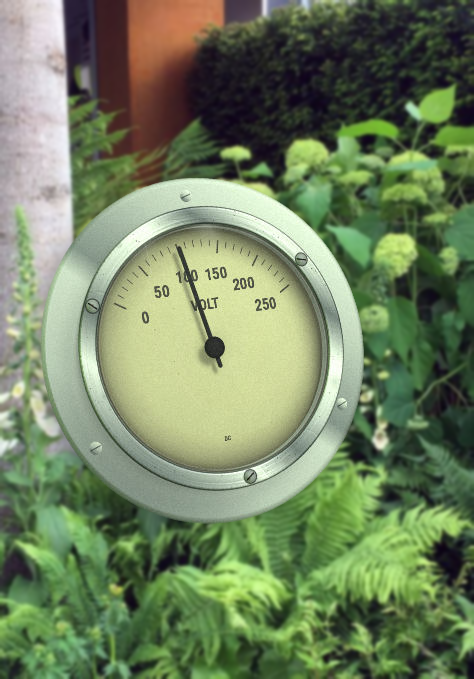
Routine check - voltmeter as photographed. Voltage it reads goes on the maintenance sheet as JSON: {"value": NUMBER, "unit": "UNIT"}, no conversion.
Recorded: {"value": 100, "unit": "V"}
